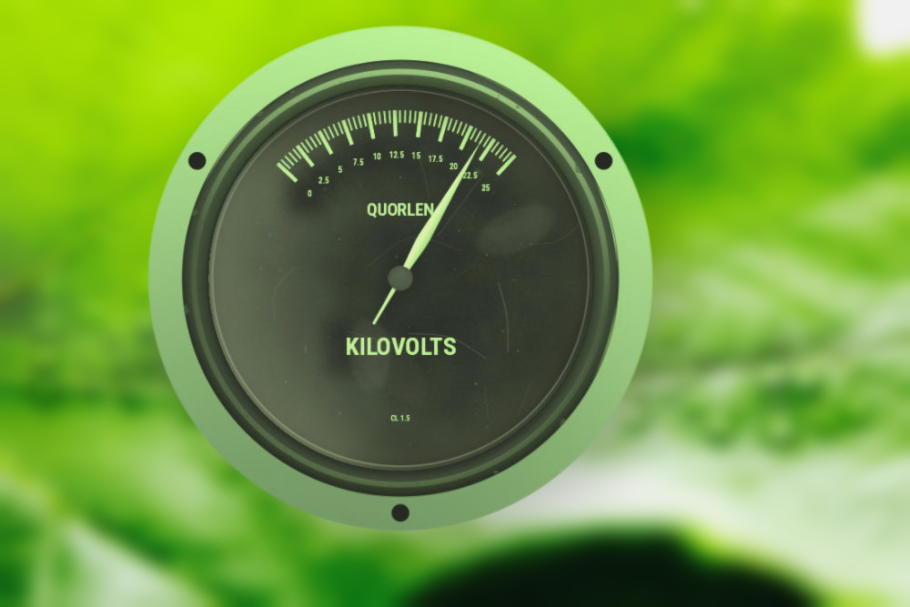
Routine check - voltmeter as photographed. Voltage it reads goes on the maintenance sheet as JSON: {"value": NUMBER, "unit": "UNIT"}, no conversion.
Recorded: {"value": 21.5, "unit": "kV"}
